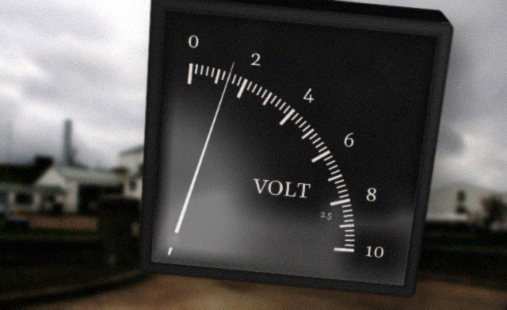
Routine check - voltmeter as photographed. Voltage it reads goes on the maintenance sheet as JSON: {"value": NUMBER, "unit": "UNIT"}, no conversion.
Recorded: {"value": 1.4, "unit": "V"}
